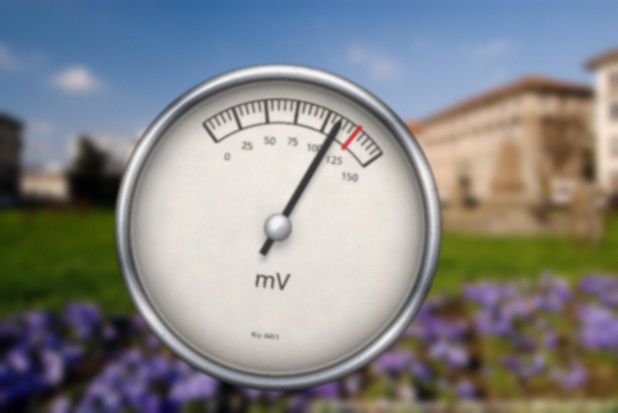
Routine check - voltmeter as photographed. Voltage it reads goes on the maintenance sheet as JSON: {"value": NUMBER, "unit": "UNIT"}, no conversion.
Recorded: {"value": 110, "unit": "mV"}
